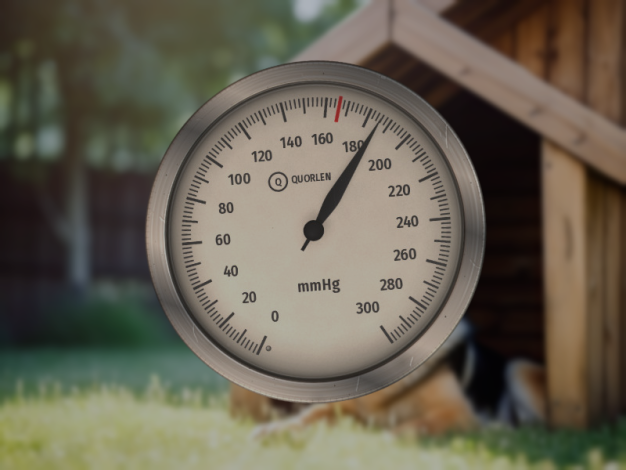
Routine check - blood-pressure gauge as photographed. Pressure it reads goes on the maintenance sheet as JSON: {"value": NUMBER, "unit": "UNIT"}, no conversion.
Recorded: {"value": 186, "unit": "mmHg"}
